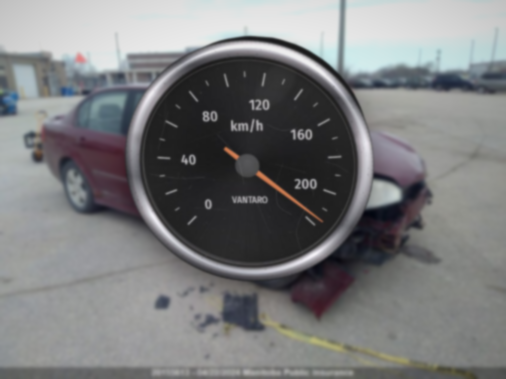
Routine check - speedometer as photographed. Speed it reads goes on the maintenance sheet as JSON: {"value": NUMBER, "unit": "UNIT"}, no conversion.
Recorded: {"value": 215, "unit": "km/h"}
